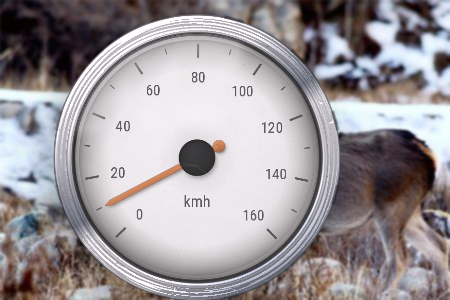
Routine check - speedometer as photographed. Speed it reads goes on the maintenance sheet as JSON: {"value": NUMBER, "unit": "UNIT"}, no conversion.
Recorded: {"value": 10, "unit": "km/h"}
